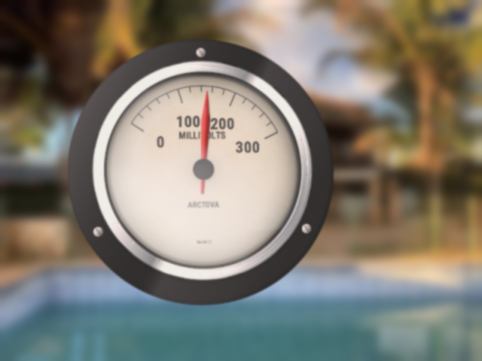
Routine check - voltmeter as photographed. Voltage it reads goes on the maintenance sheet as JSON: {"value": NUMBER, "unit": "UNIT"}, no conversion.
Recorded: {"value": 150, "unit": "mV"}
